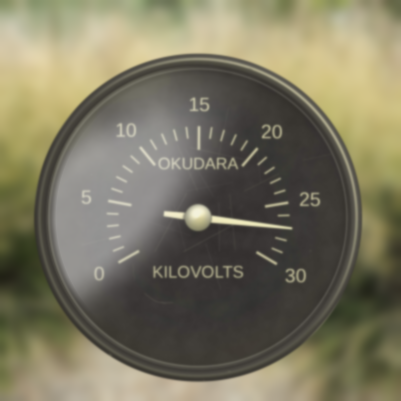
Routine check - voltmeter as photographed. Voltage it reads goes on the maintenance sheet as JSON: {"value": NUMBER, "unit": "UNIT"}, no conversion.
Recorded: {"value": 27, "unit": "kV"}
